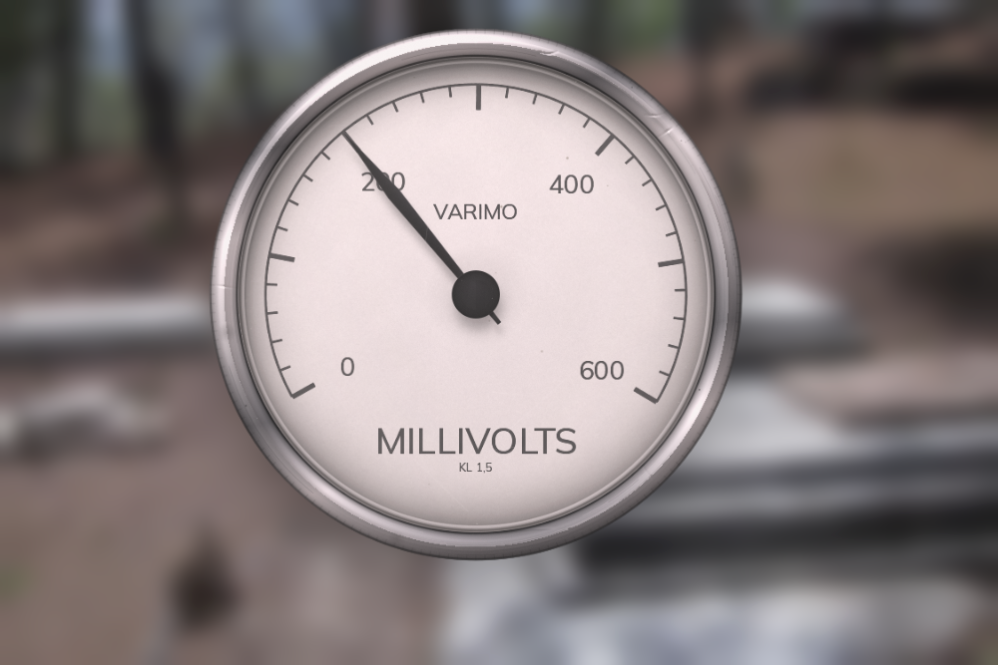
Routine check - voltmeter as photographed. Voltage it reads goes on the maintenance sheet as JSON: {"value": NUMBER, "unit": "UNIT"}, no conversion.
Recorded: {"value": 200, "unit": "mV"}
